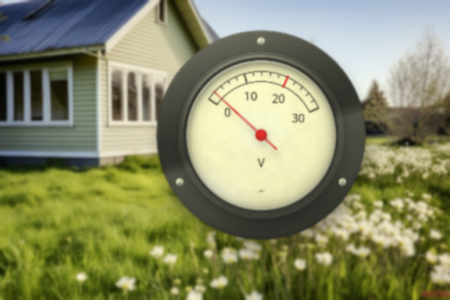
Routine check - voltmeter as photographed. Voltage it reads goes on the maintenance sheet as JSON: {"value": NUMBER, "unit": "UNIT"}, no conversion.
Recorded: {"value": 2, "unit": "V"}
